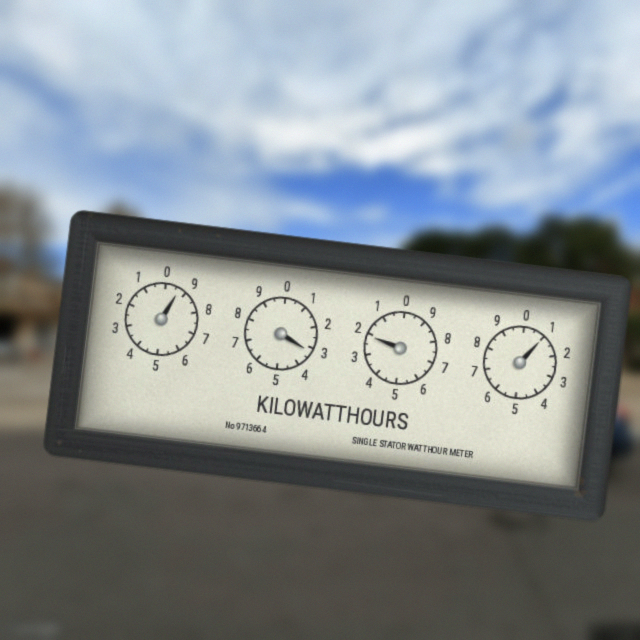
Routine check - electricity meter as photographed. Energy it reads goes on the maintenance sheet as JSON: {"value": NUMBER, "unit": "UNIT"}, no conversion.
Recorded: {"value": 9321, "unit": "kWh"}
